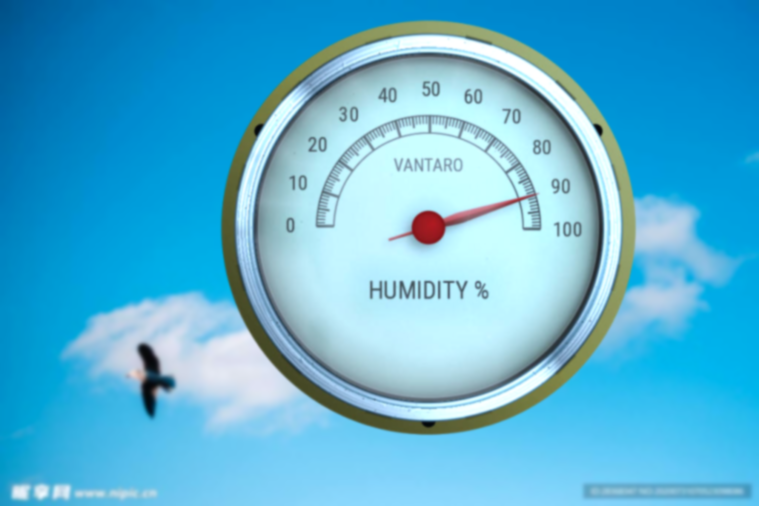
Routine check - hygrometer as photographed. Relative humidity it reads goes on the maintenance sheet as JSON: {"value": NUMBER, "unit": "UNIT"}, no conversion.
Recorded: {"value": 90, "unit": "%"}
